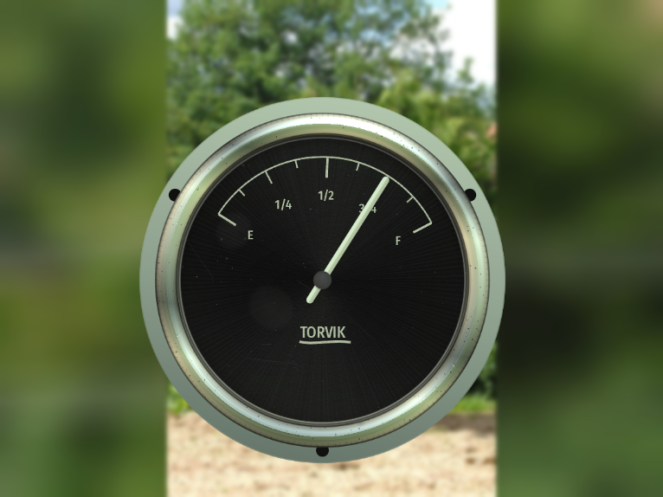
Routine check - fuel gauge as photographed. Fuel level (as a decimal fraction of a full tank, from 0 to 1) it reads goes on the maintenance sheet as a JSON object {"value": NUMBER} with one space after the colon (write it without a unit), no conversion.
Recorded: {"value": 0.75}
